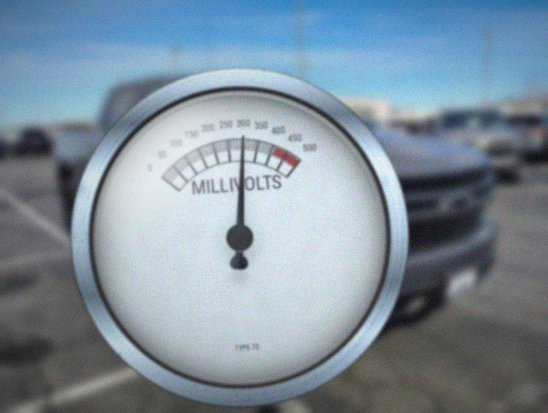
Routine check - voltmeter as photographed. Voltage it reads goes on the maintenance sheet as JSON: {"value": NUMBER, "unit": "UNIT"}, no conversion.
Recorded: {"value": 300, "unit": "mV"}
